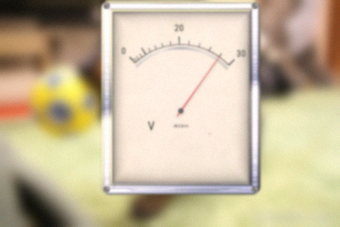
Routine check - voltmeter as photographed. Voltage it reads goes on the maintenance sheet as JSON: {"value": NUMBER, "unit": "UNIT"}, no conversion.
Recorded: {"value": 28, "unit": "V"}
